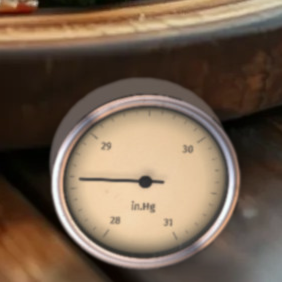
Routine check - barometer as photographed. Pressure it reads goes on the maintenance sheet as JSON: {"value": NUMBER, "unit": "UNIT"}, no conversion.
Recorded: {"value": 28.6, "unit": "inHg"}
